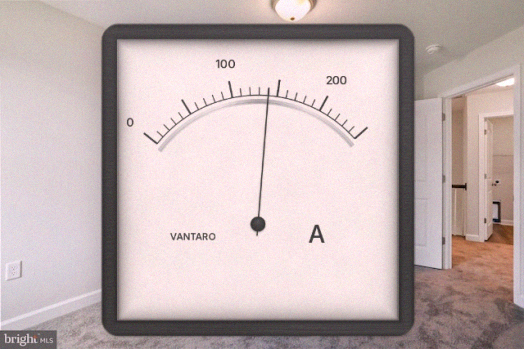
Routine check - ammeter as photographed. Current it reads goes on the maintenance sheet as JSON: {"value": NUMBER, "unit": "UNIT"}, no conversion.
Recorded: {"value": 140, "unit": "A"}
